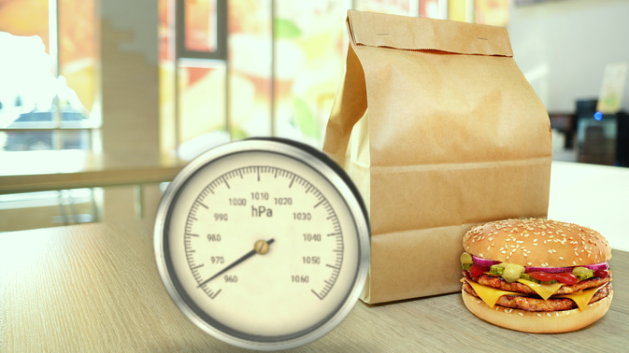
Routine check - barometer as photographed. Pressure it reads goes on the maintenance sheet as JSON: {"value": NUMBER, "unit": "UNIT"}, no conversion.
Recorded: {"value": 965, "unit": "hPa"}
